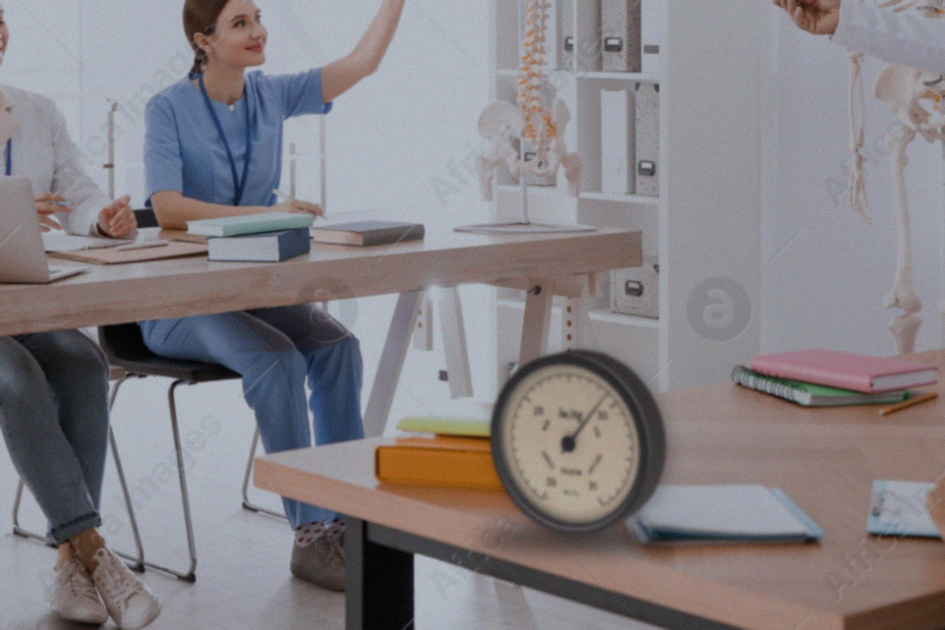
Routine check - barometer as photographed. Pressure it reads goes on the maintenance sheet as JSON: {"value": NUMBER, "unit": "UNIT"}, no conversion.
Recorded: {"value": 29.9, "unit": "inHg"}
